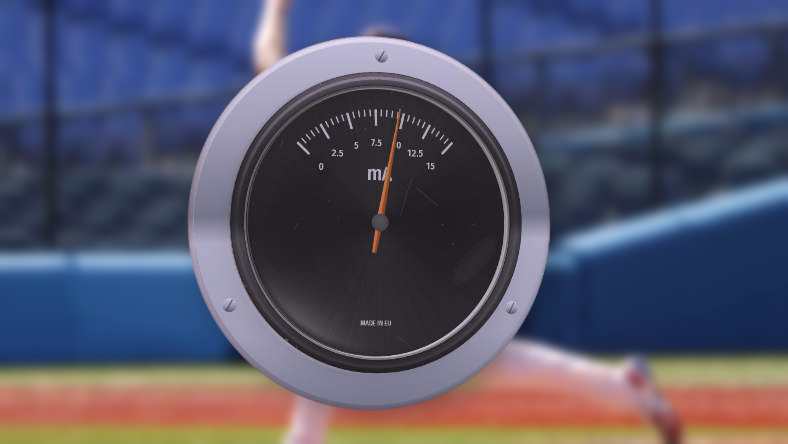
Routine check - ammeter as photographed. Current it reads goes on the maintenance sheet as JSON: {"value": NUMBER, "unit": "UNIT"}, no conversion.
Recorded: {"value": 9.5, "unit": "mA"}
